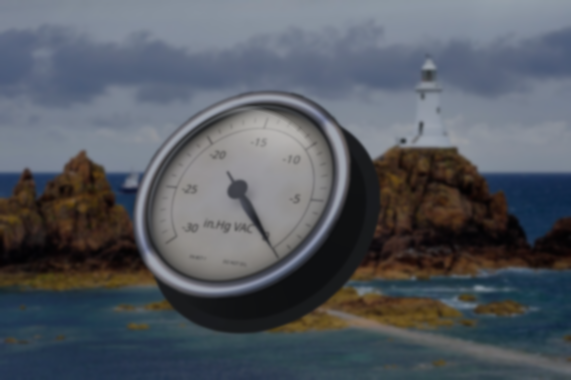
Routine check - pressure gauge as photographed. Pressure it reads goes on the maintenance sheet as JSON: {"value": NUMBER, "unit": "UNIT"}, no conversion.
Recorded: {"value": 0, "unit": "inHg"}
